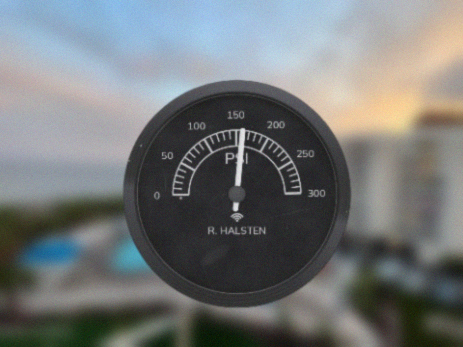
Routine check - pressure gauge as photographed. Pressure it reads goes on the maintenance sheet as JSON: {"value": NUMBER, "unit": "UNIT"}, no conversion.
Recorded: {"value": 160, "unit": "psi"}
